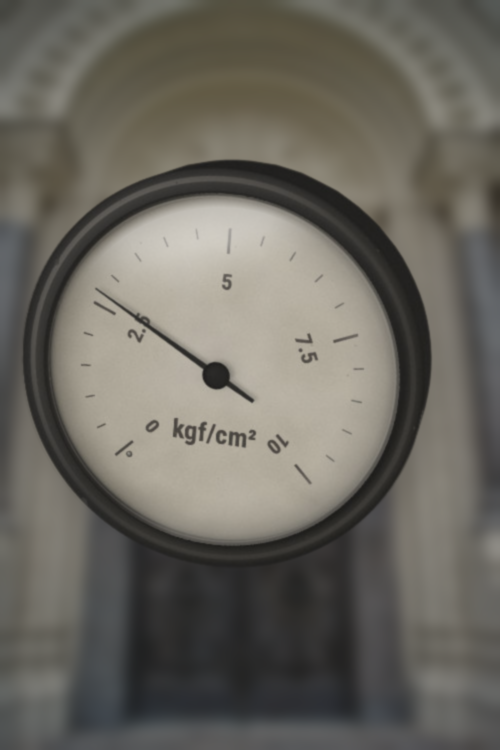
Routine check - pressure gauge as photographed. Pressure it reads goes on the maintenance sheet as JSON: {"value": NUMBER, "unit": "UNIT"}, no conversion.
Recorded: {"value": 2.75, "unit": "kg/cm²"}
